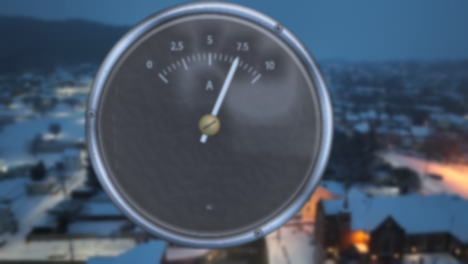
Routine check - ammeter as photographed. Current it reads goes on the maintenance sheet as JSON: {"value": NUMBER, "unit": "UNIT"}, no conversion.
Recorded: {"value": 7.5, "unit": "A"}
